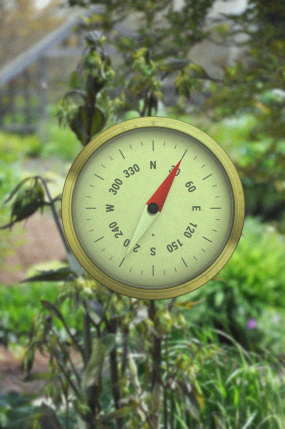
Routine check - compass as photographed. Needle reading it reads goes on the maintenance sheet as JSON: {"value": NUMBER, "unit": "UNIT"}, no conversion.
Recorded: {"value": 30, "unit": "°"}
